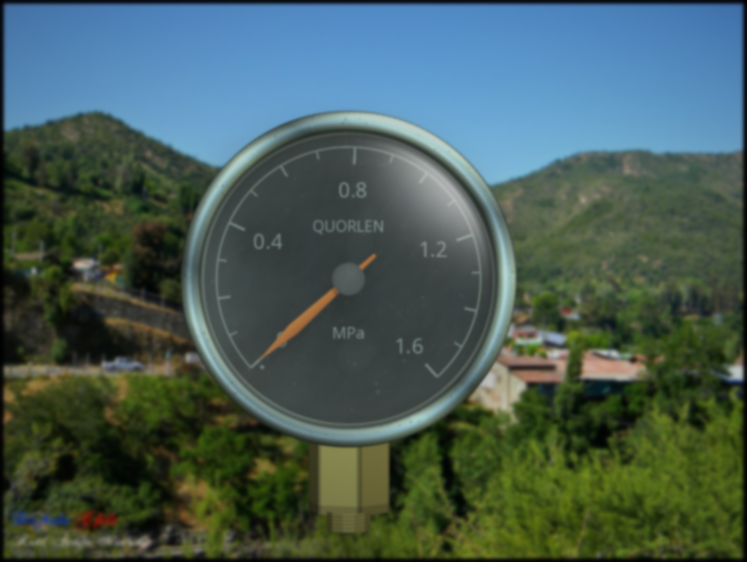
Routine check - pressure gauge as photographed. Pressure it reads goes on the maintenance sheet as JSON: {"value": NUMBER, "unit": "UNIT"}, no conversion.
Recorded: {"value": 0, "unit": "MPa"}
